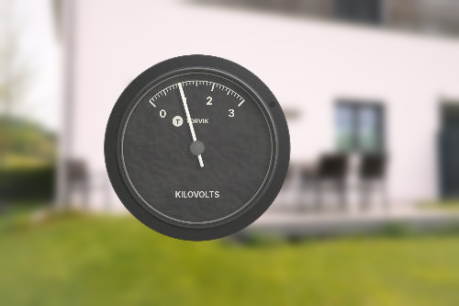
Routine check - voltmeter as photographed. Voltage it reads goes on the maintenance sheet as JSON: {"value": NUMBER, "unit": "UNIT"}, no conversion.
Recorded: {"value": 1, "unit": "kV"}
